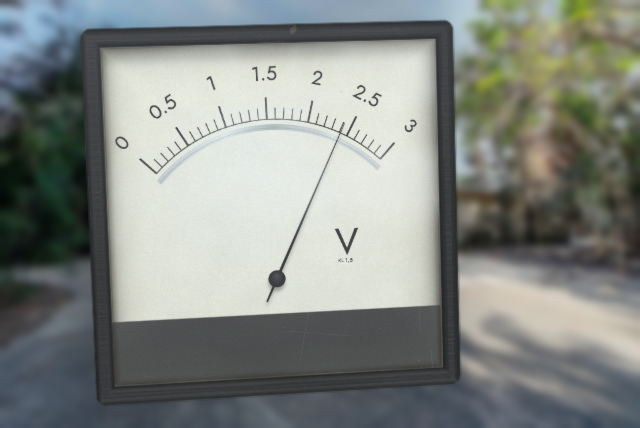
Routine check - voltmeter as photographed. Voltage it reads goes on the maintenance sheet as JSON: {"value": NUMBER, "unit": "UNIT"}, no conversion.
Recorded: {"value": 2.4, "unit": "V"}
